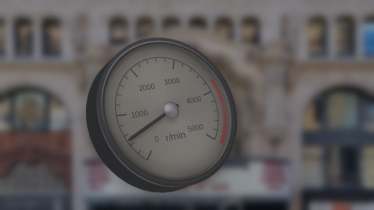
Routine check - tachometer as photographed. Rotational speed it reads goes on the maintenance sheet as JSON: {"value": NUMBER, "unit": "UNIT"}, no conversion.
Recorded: {"value": 500, "unit": "rpm"}
